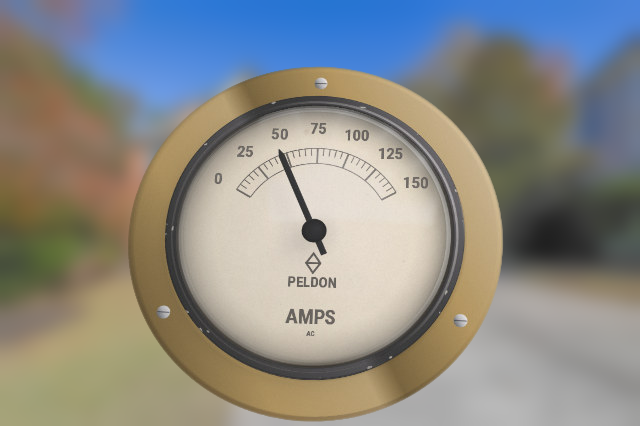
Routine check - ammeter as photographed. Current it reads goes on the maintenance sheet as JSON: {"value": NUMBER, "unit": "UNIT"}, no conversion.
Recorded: {"value": 45, "unit": "A"}
